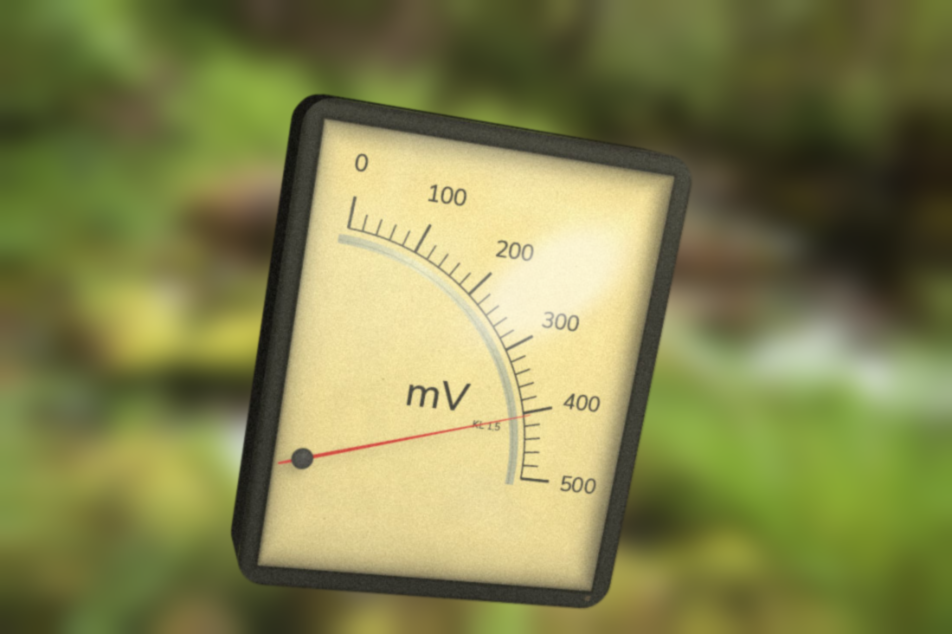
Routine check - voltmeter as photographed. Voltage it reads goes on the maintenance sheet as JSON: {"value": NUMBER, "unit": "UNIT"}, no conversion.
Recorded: {"value": 400, "unit": "mV"}
